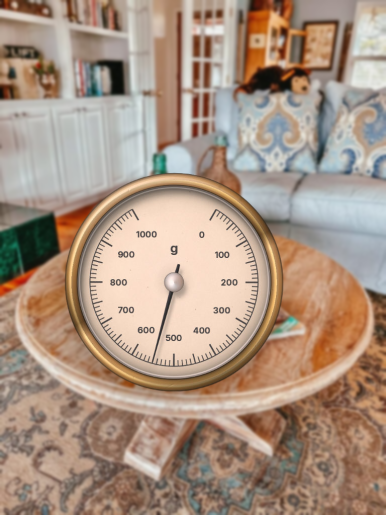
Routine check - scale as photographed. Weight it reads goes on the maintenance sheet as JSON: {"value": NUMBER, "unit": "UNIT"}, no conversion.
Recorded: {"value": 550, "unit": "g"}
